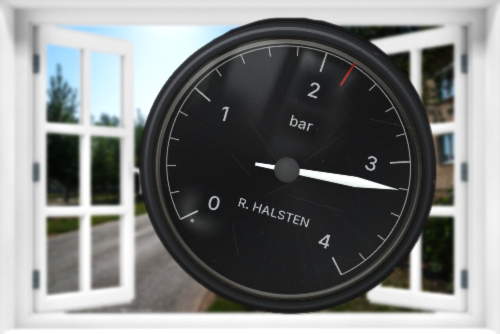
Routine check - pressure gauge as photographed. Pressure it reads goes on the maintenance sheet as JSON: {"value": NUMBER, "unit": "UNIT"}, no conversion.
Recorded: {"value": 3.2, "unit": "bar"}
